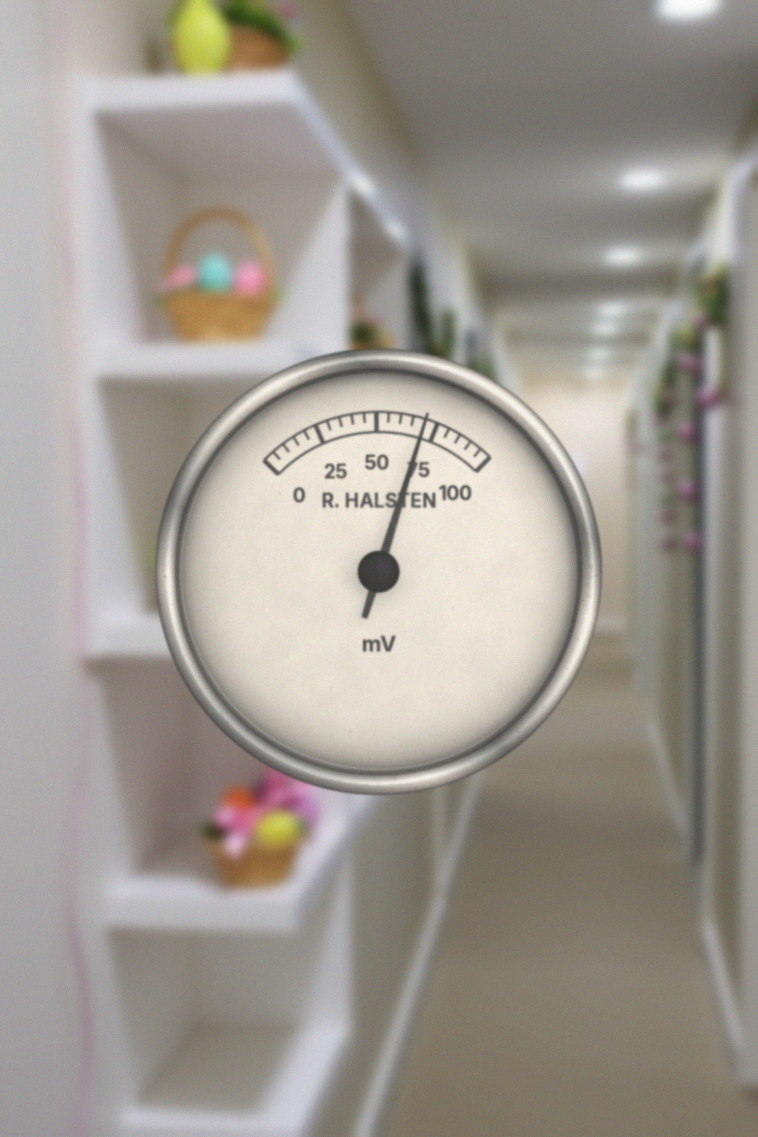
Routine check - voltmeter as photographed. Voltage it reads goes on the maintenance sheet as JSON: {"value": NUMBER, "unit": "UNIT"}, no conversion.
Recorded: {"value": 70, "unit": "mV"}
